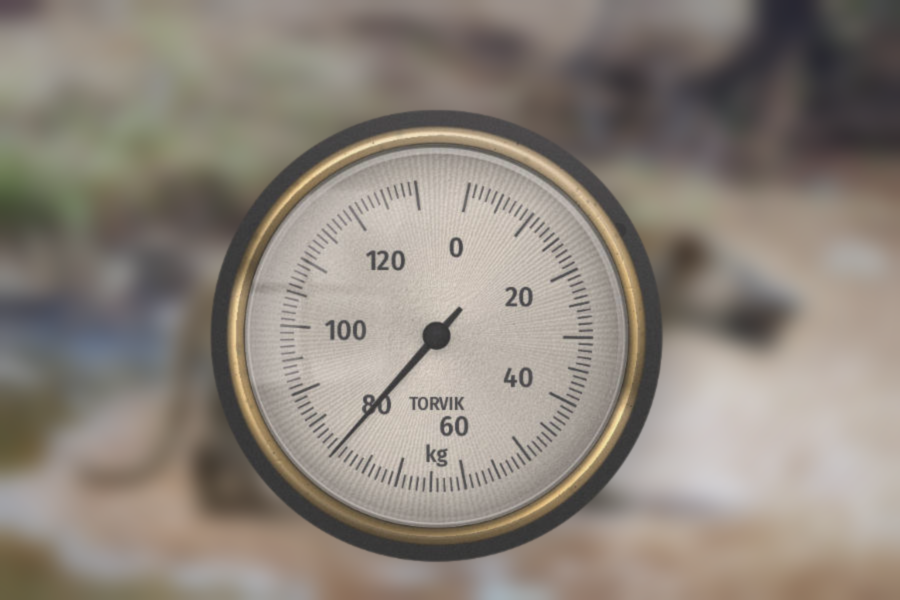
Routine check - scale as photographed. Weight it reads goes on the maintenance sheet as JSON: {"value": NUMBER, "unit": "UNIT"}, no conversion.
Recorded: {"value": 80, "unit": "kg"}
